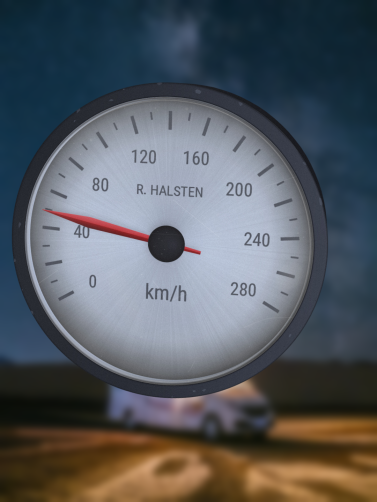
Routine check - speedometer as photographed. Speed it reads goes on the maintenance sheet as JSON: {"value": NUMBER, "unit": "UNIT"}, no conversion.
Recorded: {"value": 50, "unit": "km/h"}
